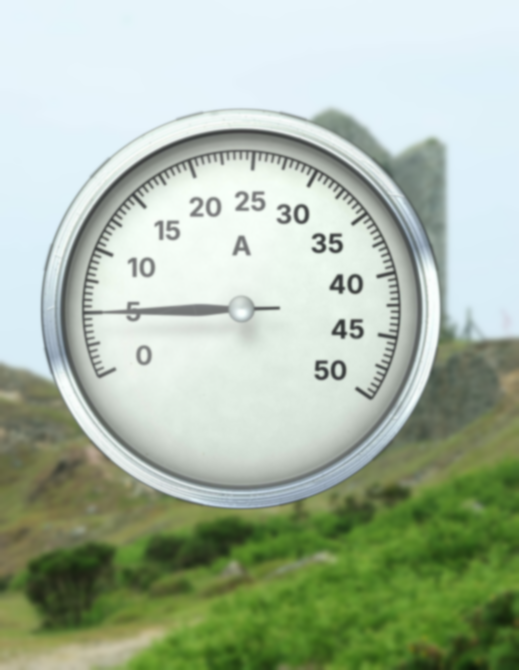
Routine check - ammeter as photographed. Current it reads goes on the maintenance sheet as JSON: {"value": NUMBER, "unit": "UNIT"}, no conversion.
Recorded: {"value": 5, "unit": "A"}
